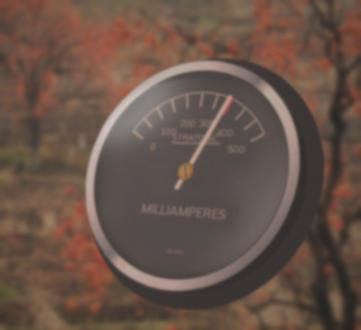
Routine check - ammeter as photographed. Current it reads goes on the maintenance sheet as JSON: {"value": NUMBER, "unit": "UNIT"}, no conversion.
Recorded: {"value": 350, "unit": "mA"}
